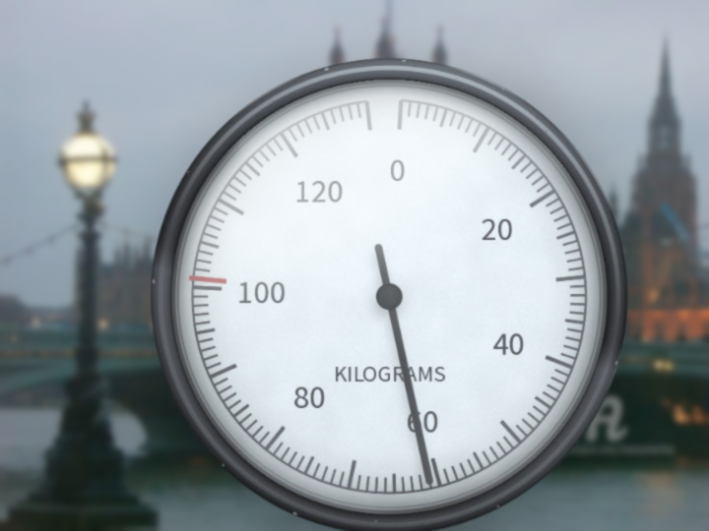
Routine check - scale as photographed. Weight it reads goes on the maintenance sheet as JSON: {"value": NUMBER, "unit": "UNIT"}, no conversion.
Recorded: {"value": 61, "unit": "kg"}
